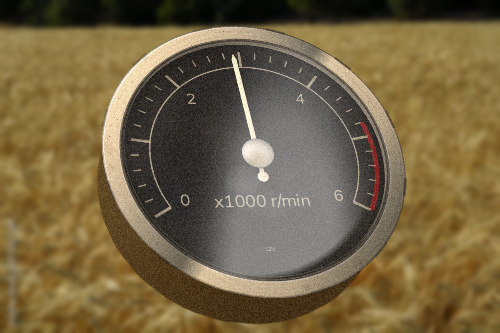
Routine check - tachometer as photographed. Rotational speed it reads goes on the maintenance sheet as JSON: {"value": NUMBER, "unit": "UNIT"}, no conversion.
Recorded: {"value": 2900, "unit": "rpm"}
